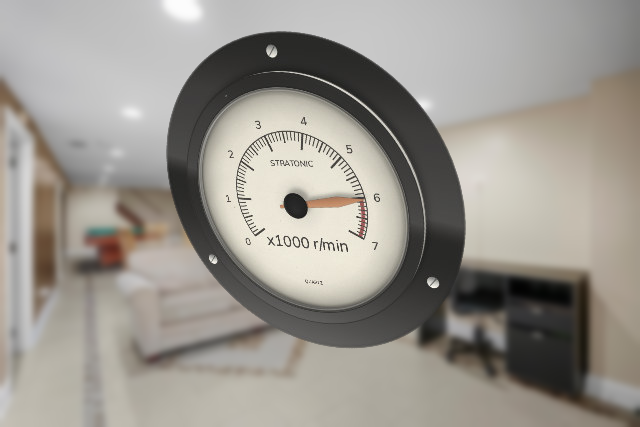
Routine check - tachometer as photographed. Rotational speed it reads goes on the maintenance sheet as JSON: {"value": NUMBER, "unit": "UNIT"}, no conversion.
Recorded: {"value": 6000, "unit": "rpm"}
